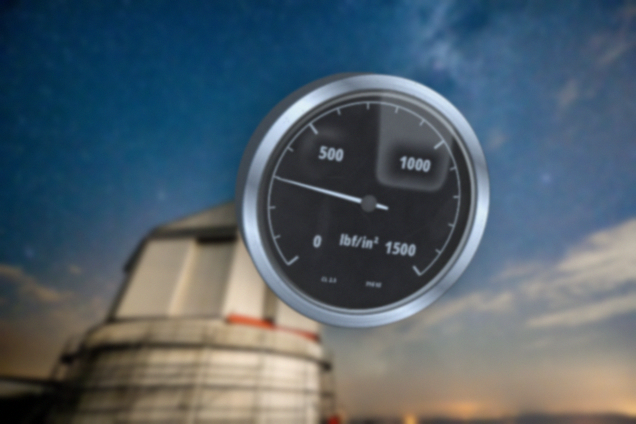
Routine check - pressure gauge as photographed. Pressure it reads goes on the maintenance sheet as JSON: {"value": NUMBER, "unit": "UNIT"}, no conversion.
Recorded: {"value": 300, "unit": "psi"}
